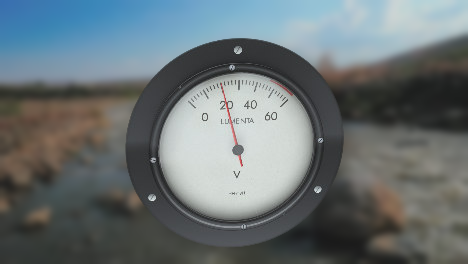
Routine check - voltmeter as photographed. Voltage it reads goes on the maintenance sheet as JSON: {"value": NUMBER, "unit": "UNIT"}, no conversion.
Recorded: {"value": 20, "unit": "V"}
